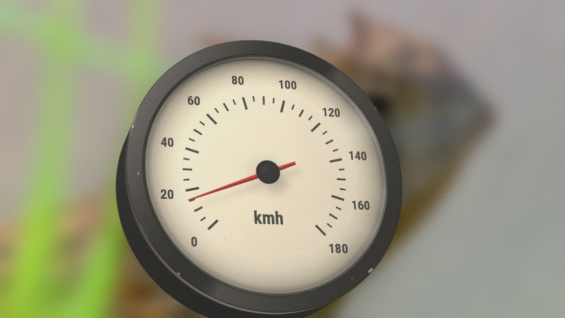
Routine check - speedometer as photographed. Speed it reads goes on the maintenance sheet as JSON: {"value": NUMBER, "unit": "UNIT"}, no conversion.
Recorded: {"value": 15, "unit": "km/h"}
